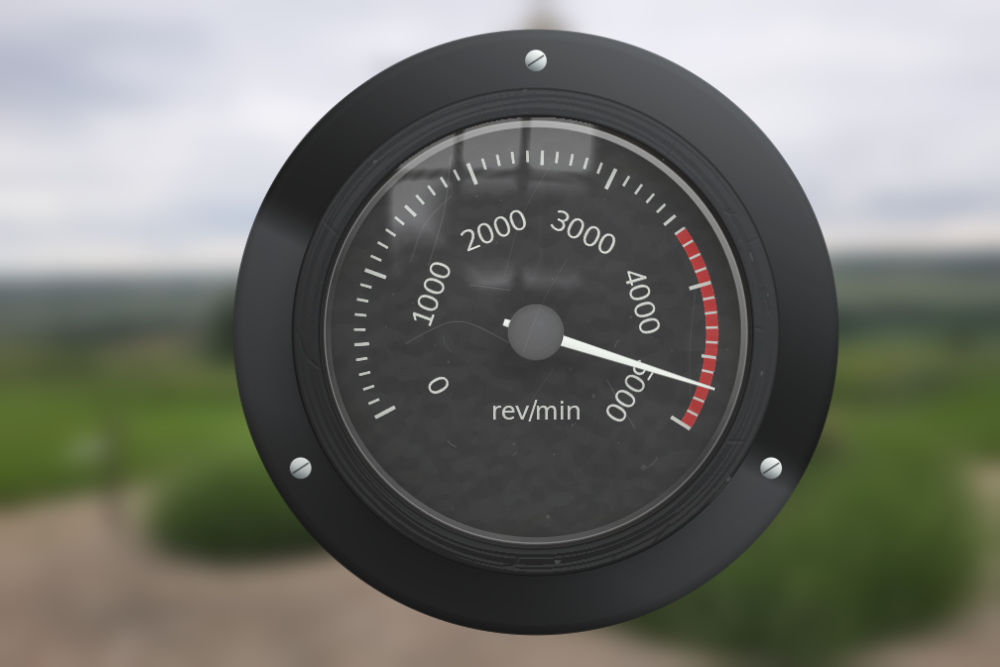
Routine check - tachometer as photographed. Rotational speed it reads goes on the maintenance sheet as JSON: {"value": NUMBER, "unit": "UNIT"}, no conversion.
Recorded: {"value": 4700, "unit": "rpm"}
